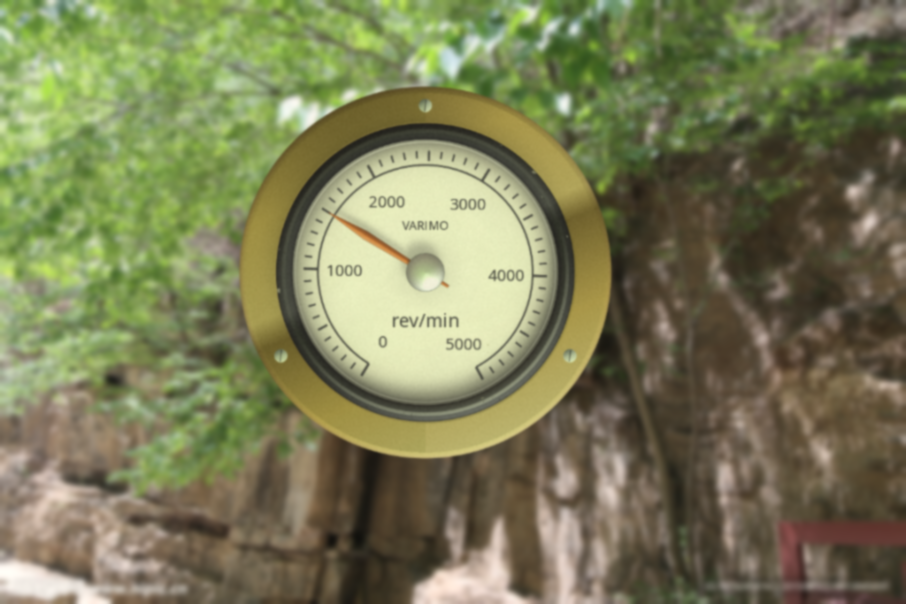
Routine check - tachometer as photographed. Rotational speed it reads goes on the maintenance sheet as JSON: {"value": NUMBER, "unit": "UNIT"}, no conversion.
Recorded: {"value": 1500, "unit": "rpm"}
